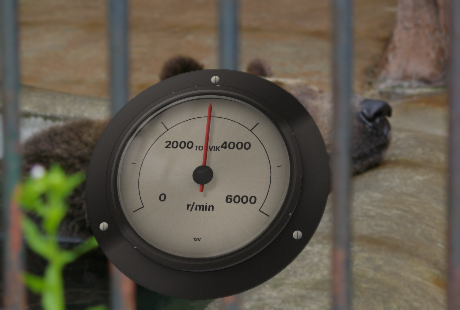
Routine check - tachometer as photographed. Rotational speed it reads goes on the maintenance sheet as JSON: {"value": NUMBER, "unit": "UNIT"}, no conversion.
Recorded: {"value": 3000, "unit": "rpm"}
